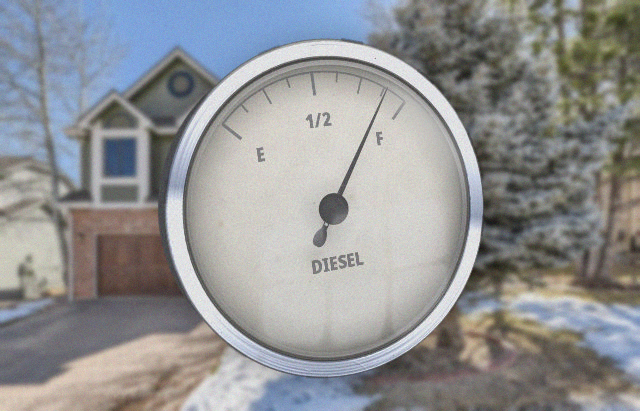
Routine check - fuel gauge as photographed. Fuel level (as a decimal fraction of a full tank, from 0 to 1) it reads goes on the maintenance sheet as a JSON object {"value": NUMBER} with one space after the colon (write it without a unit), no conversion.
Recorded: {"value": 0.875}
